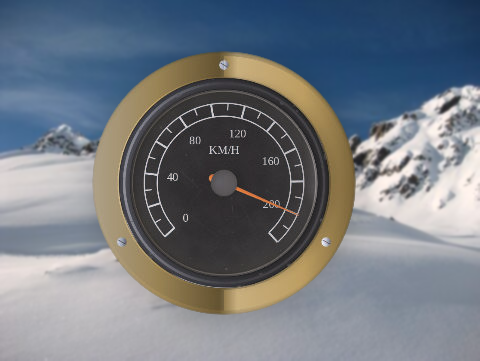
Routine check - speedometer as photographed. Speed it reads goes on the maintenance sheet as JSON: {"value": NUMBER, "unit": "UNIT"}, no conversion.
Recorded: {"value": 200, "unit": "km/h"}
